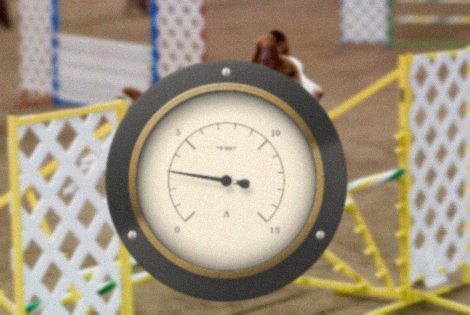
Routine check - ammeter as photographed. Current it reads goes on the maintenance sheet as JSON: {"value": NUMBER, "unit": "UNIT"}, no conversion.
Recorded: {"value": 3, "unit": "A"}
